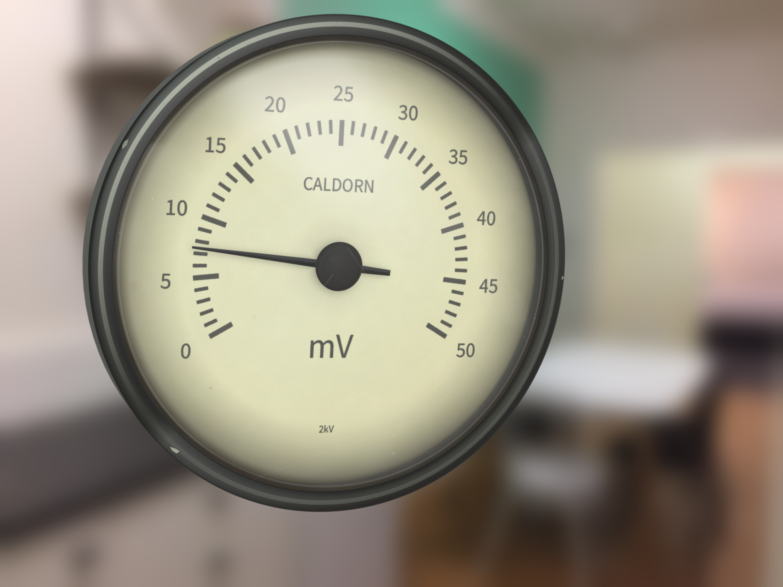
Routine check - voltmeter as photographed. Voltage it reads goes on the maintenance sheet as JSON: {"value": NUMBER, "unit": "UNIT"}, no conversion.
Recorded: {"value": 7.5, "unit": "mV"}
